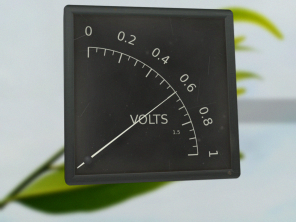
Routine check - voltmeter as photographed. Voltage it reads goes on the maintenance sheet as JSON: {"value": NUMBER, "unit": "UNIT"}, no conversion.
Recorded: {"value": 0.6, "unit": "V"}
